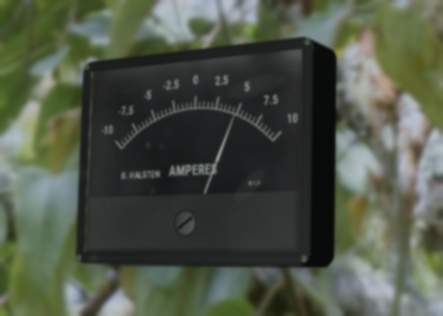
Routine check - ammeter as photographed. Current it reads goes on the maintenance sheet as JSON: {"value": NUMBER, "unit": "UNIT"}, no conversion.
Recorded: {"value": 5, "unit": "A"}
